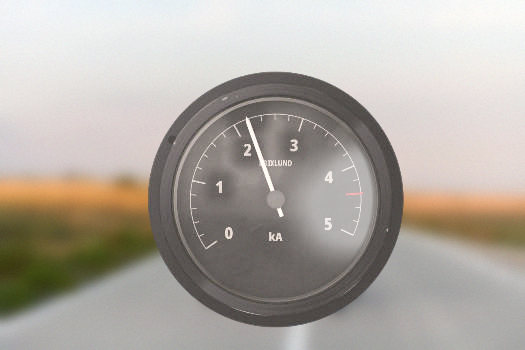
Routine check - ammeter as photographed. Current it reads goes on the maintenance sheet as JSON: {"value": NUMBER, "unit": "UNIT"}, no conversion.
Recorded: {"value": 2.2, "unit": "kA"}
